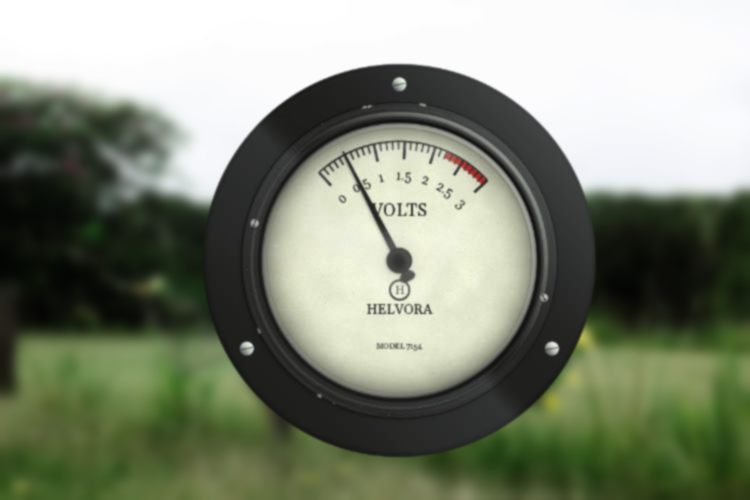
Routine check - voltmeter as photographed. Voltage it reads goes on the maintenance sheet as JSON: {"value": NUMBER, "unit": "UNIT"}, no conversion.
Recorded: {"value": 0.5, "unit": "V"}
